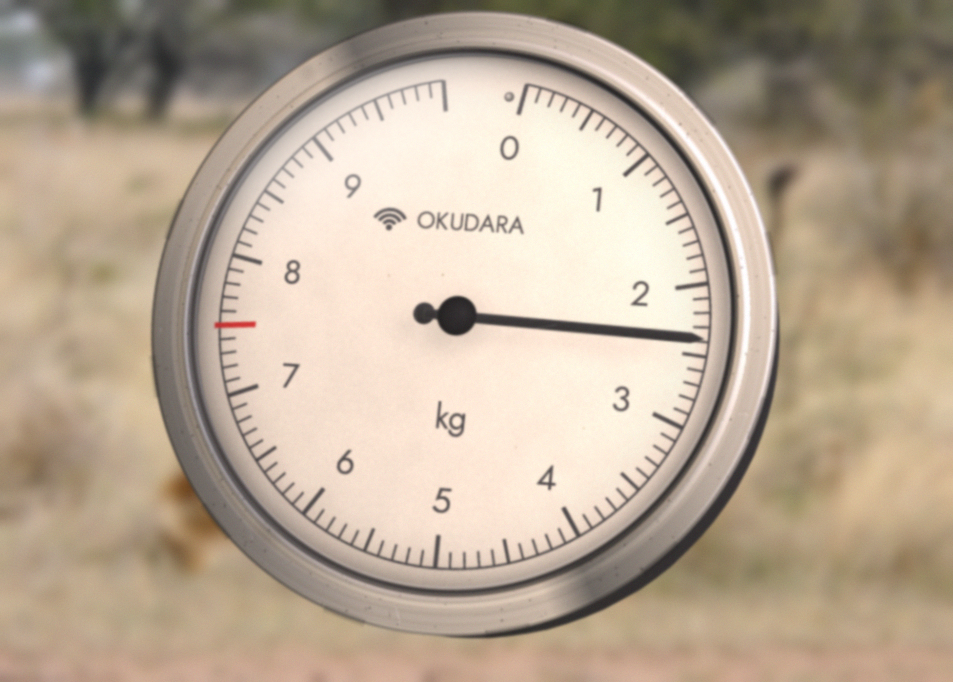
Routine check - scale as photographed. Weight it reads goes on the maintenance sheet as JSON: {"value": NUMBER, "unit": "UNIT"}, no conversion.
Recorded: {"value": 2.4, "unit": "kg"}
